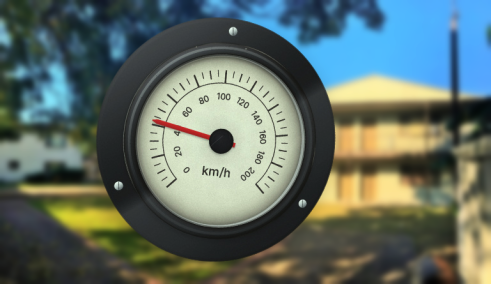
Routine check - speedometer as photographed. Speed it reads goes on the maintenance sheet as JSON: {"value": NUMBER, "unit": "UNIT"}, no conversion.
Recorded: {"value": 42.5, "unit": "km/h"}
